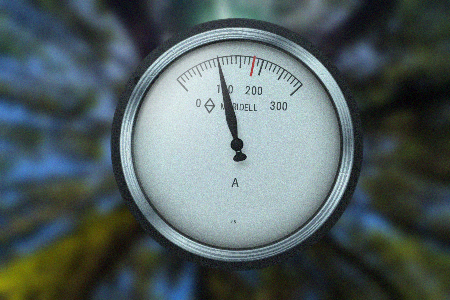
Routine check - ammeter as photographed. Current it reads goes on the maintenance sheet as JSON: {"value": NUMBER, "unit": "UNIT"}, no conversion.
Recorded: {"value": 100, "unit": "A"}
